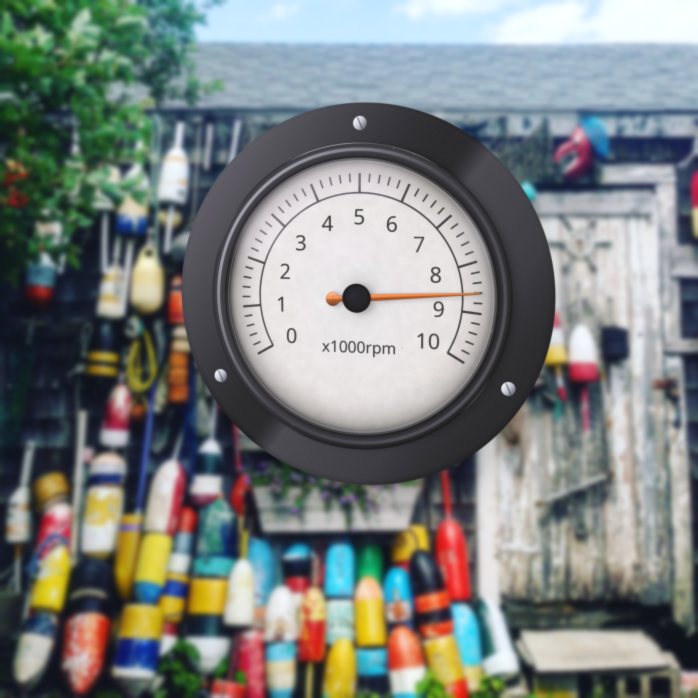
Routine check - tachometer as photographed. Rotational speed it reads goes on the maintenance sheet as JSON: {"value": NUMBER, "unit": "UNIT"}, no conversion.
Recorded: {"value": 8600, "unit": "rpm"}
